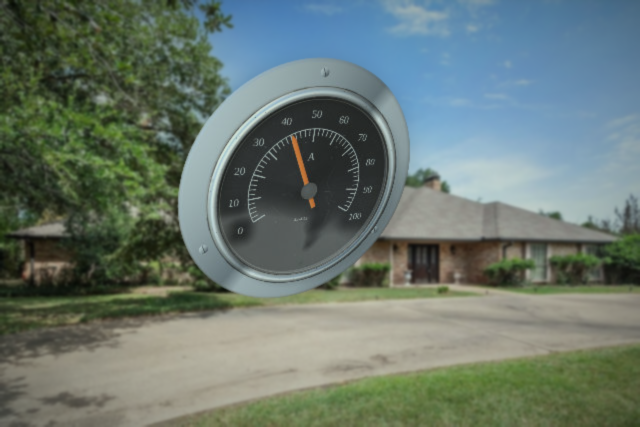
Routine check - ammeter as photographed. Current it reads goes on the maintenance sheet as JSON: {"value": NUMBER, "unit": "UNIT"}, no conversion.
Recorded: {"value": 40, "unit": "A"}
